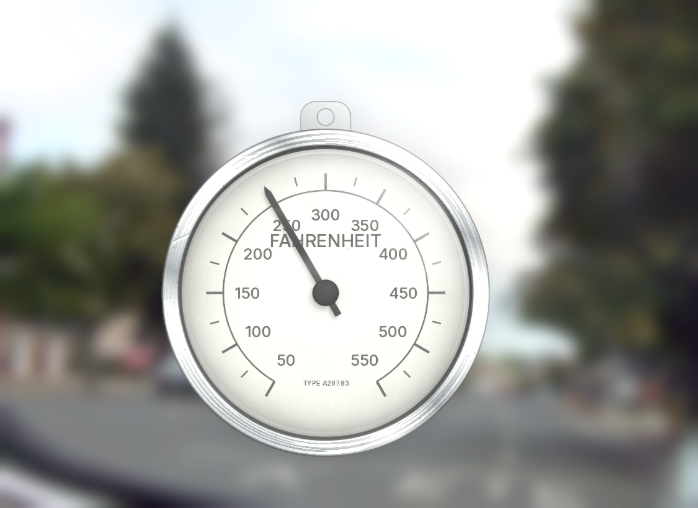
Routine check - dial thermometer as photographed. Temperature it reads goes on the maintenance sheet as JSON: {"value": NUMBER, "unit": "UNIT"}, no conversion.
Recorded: {"value": 250, "unit": "°F"}
